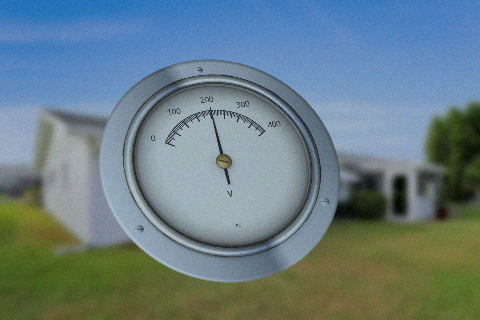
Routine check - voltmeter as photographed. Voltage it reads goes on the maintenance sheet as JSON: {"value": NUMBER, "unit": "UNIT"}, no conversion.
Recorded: {"value": 200, "unit": "V"}
